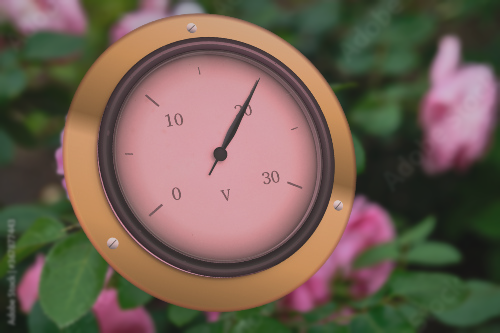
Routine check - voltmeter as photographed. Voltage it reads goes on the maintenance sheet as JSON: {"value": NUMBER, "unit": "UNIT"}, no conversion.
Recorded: {"value": 20, "unit": "V"}
